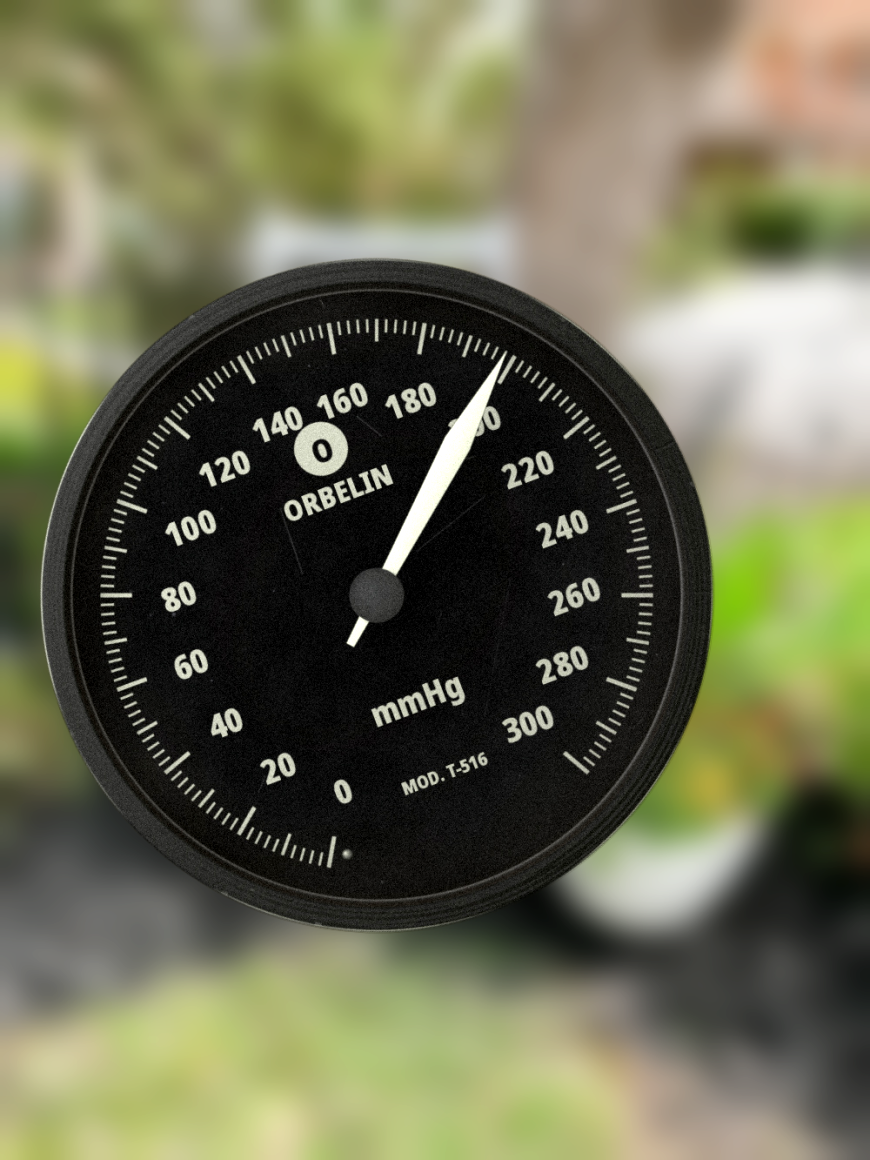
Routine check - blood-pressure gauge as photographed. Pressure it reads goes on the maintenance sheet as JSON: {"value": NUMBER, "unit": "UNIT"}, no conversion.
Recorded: {"value": 198, "unit": "mmHg"}
